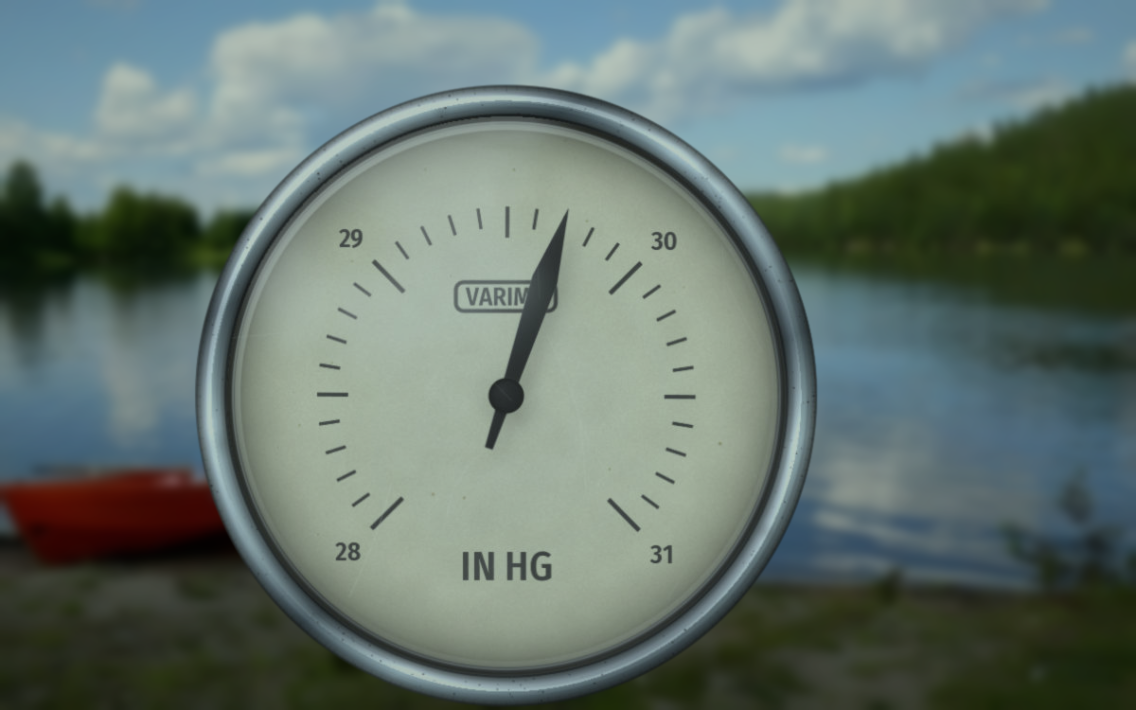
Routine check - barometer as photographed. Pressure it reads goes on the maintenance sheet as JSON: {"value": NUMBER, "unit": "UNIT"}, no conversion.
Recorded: {"value": 29.7, "unit": "inHg"}
